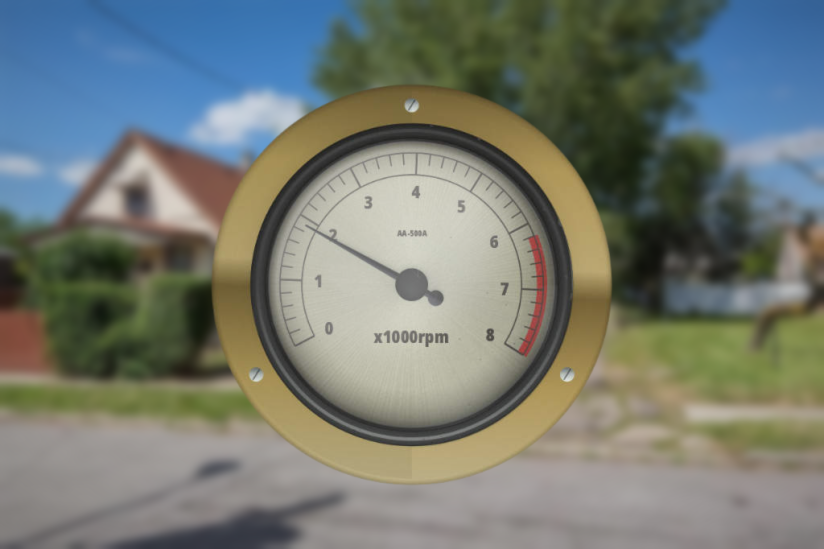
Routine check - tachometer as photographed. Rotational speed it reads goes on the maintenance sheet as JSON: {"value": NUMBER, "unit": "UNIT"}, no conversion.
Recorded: {"value": 1900, "unit": "rpm"}
